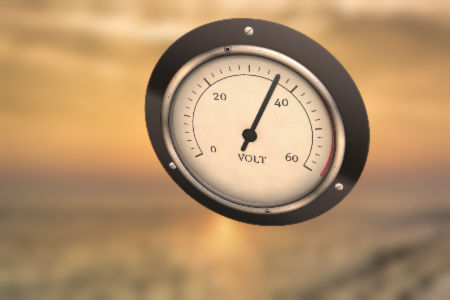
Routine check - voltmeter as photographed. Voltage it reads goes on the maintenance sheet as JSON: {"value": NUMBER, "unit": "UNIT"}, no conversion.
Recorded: {"value": 36, "unit": "V"}
